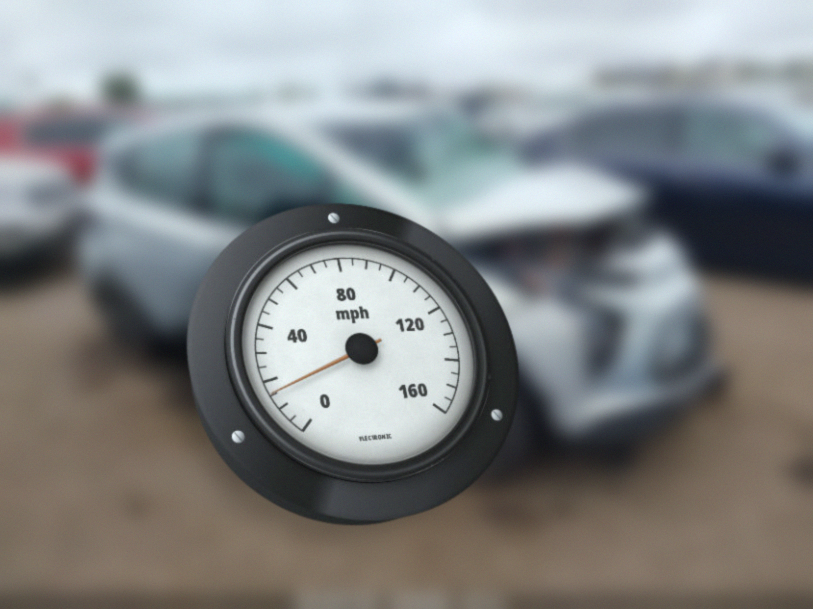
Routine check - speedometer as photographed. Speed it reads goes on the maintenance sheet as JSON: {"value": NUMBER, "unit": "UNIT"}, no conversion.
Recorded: {"value": 15, "unit": "mph"}
